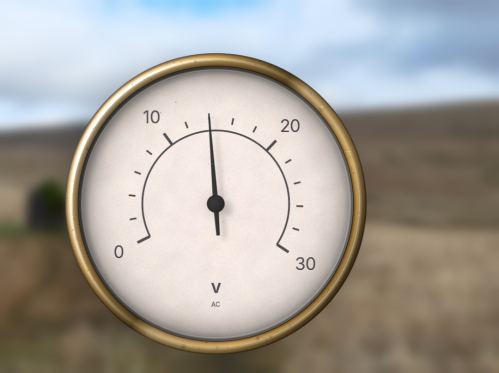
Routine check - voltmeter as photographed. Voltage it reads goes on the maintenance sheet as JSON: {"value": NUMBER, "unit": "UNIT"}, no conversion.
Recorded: {"value": 14, "unit": "V"}
